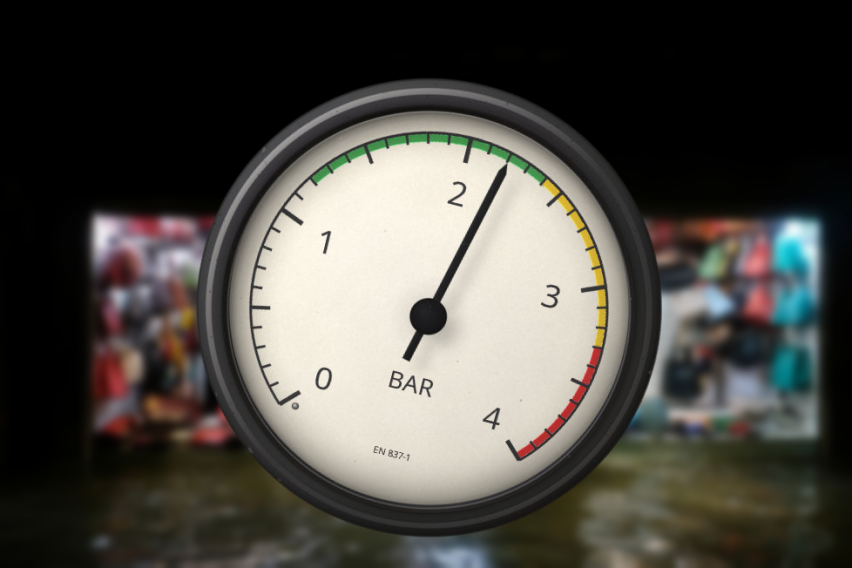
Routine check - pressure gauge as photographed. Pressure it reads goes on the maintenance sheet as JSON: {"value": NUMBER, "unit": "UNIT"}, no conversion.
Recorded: {"value": 2.2, "unit": "bar"}
